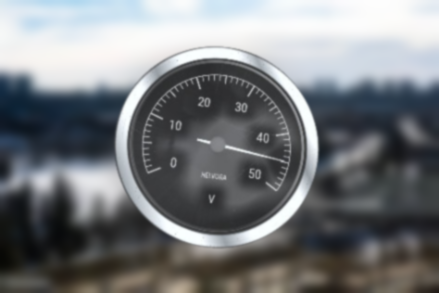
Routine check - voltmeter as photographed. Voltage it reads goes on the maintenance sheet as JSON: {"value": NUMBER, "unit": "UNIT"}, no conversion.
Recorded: {"value": 45, "unit": "V"}
